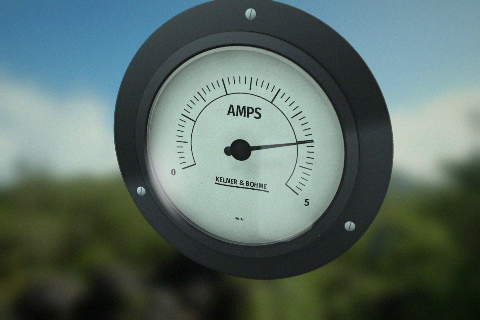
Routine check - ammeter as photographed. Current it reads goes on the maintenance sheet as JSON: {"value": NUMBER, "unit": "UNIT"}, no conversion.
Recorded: {"value": 4, "unit": "A"}
